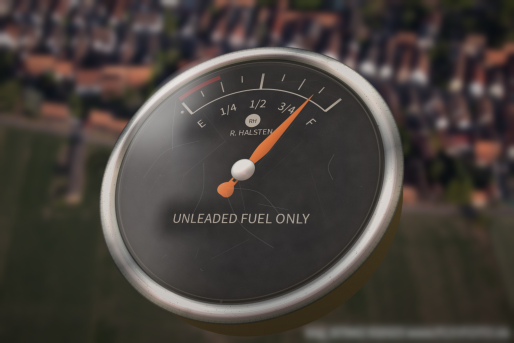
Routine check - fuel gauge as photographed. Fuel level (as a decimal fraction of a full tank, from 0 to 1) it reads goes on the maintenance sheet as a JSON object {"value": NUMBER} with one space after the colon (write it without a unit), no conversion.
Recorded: {"value": 0.875}
